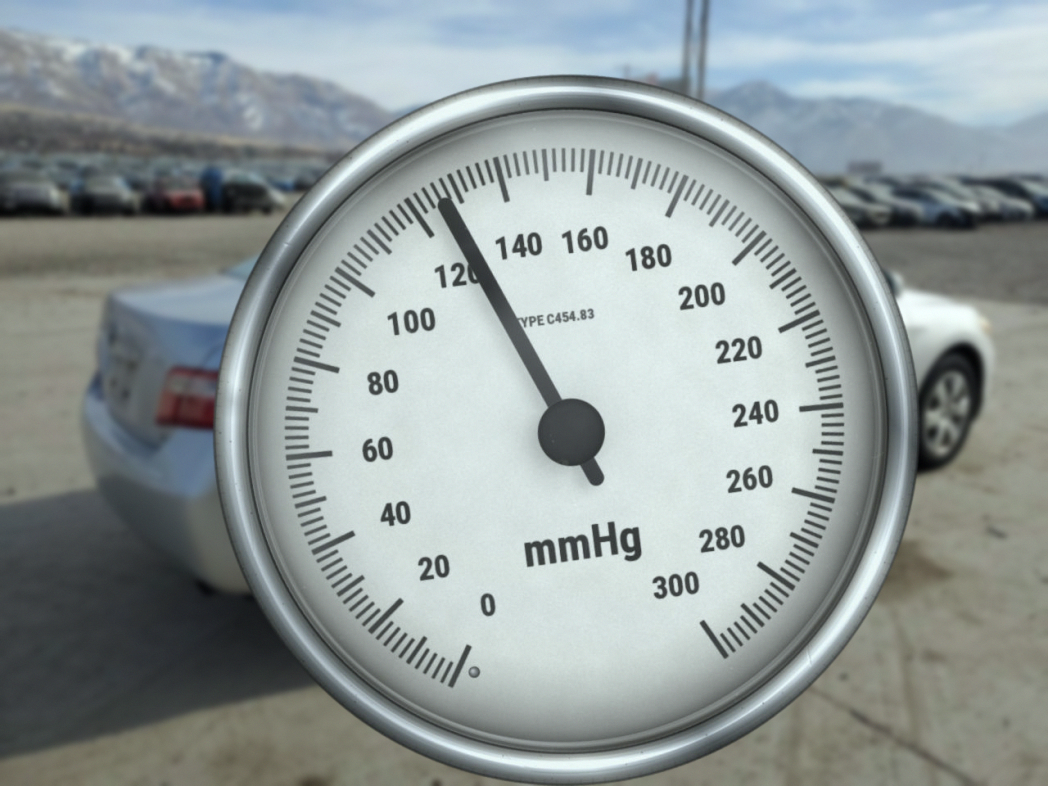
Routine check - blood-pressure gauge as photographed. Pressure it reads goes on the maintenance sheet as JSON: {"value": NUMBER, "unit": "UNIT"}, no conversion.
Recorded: {"value": 126, "unit": "mmHg"}
